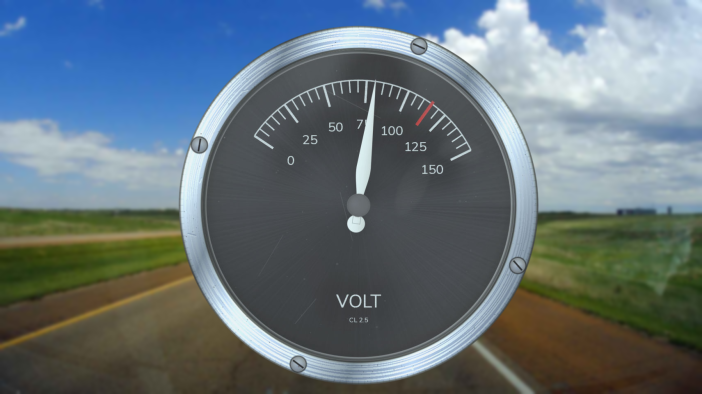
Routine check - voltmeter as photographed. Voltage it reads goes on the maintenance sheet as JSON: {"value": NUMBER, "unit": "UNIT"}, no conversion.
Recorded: {"value": 80, "unit": "V"}
